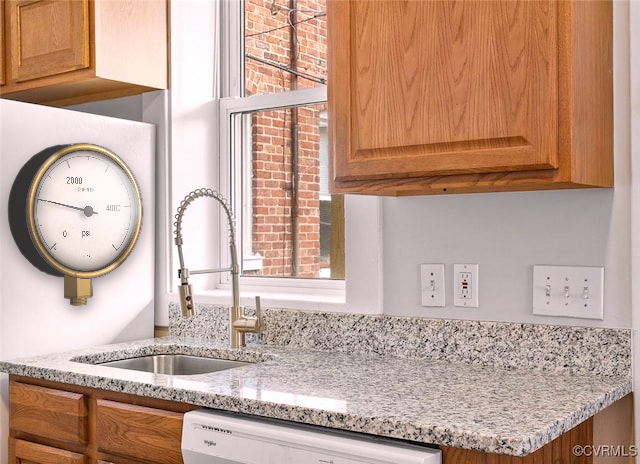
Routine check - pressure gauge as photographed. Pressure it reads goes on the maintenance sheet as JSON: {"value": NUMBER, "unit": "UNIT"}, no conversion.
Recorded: {"value": 1000, "unit": "psi"}
